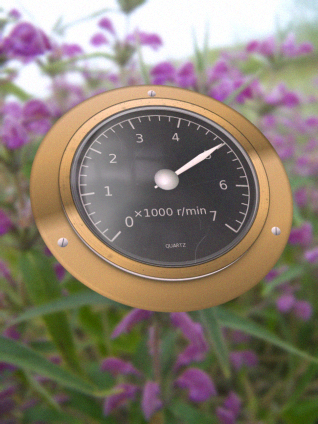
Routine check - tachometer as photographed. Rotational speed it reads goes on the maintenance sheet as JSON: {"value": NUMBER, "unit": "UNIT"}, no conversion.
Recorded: {"value": 5000, "unit": "rpm"}
